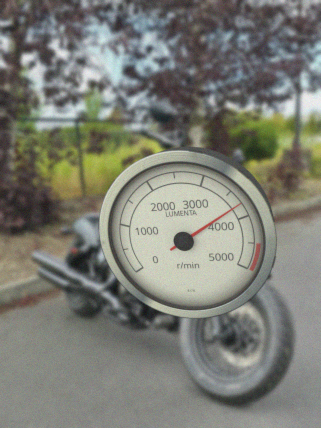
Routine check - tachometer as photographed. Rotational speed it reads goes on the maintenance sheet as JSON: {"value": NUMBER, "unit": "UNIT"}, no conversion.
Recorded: {"value": 3750, "unit": "rpm"}
